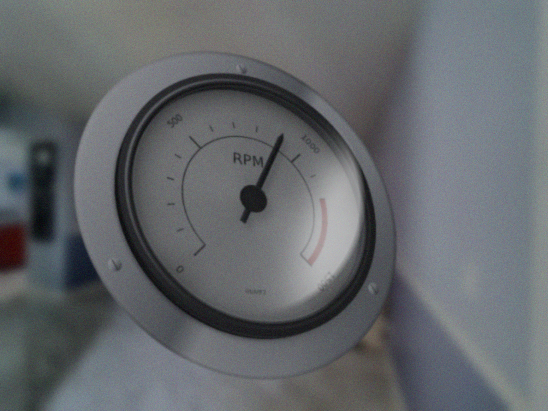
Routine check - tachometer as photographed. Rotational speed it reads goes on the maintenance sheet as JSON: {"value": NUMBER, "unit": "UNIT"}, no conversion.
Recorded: {"value": 900, "unit": "rpm"}
